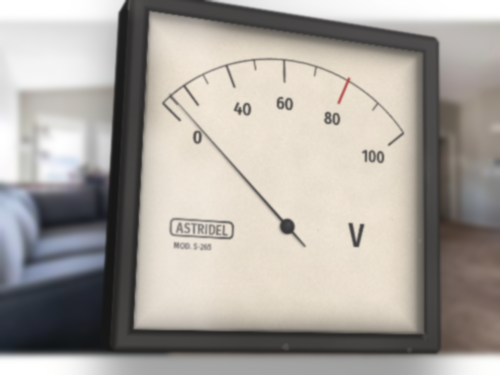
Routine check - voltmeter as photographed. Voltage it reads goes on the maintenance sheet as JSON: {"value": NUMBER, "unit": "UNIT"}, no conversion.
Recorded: {"value": 10, "unit": "V"}
